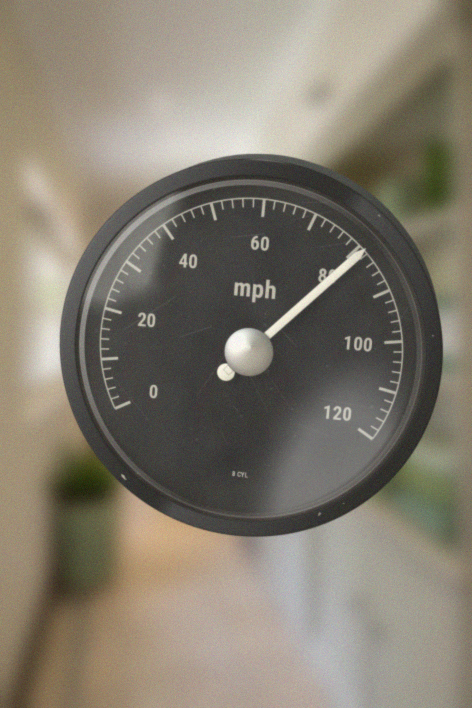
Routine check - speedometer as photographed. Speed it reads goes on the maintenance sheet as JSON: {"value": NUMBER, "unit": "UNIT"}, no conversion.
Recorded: {"value": 81, "unit": "mph"}
